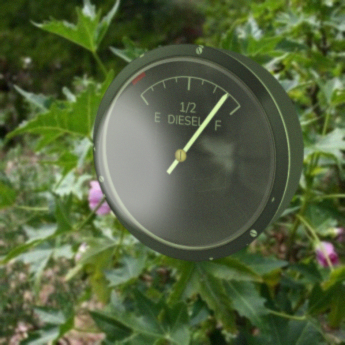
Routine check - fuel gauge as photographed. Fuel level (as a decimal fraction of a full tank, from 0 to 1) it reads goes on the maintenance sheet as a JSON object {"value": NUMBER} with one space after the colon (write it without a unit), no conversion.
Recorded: {"value": 0.875}
